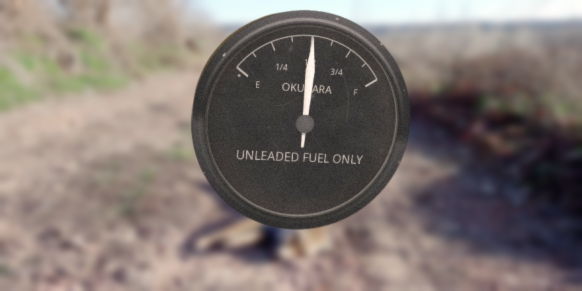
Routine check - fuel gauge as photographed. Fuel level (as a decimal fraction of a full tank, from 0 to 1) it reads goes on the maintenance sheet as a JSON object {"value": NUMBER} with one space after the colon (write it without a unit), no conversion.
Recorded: {"value": 0.5}
